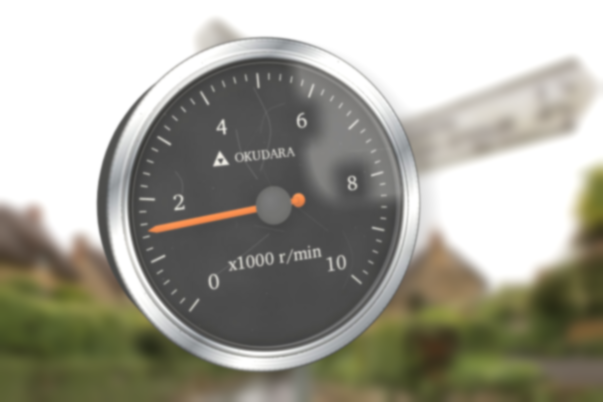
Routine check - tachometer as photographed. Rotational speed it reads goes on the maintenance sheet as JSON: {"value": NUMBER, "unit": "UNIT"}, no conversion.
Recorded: {"value": 1500, "unit": "rpm"}
